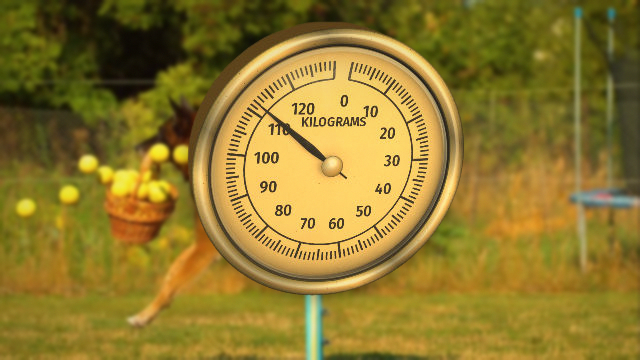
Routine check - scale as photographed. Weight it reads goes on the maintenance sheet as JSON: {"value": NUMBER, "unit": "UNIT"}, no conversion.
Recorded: {"value": 112, "unit": "kg"}
